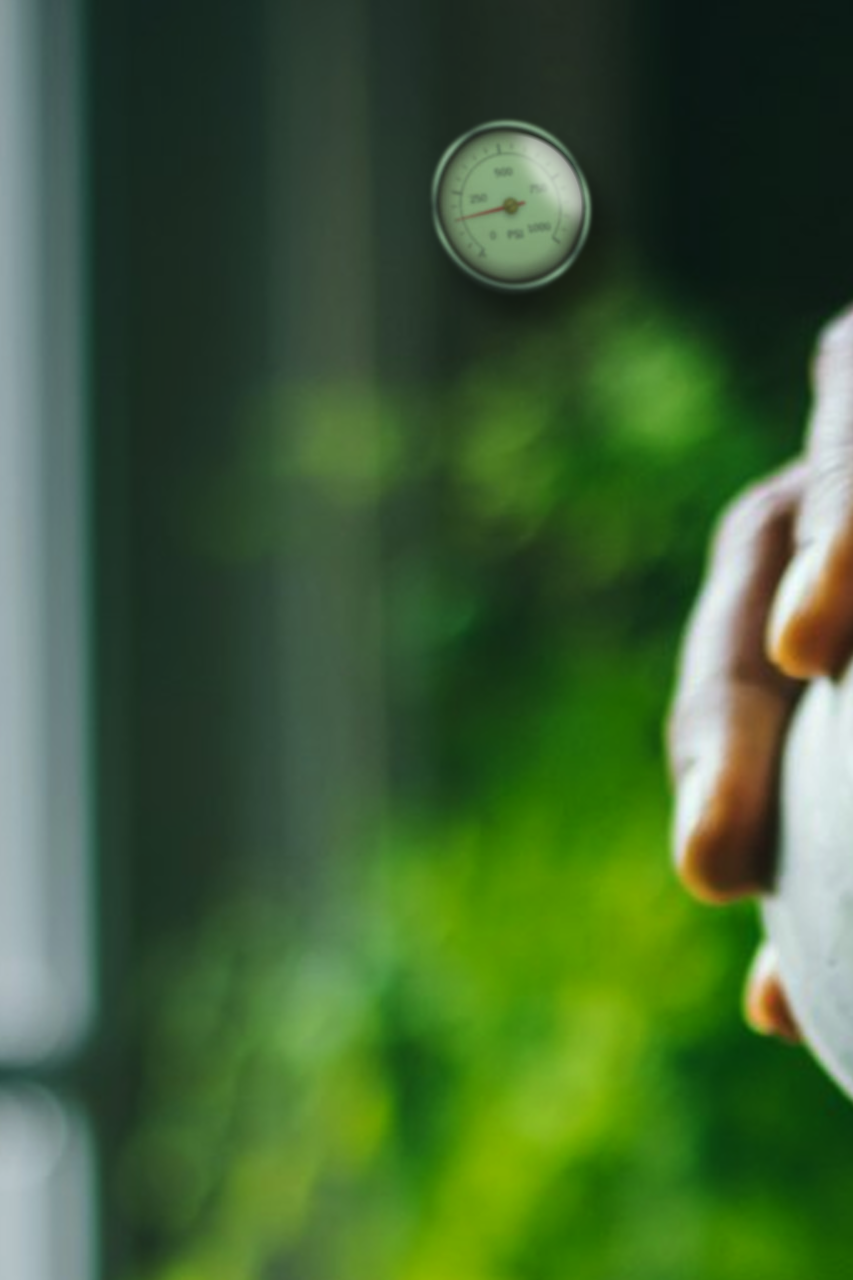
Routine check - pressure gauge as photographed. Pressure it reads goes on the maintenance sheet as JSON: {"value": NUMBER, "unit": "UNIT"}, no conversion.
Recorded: {"value": 150, "unit": "psi"}
